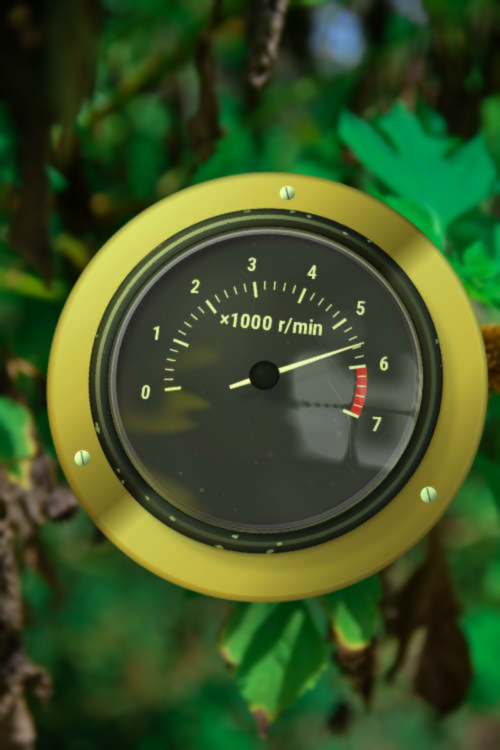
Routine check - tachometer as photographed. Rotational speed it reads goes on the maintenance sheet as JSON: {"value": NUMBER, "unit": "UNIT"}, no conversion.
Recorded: {"value": 5600, "unit": "rpm"}
